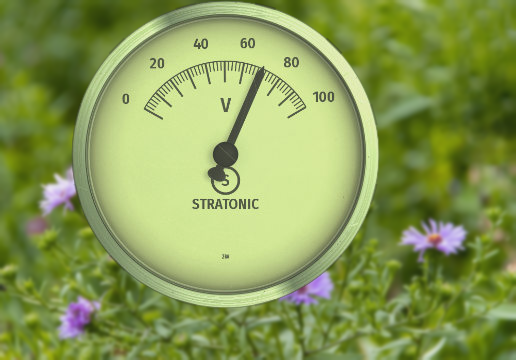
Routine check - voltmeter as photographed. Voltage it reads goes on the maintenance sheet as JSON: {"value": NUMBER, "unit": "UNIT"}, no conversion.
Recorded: {"value": 70, "unit": "V"}
